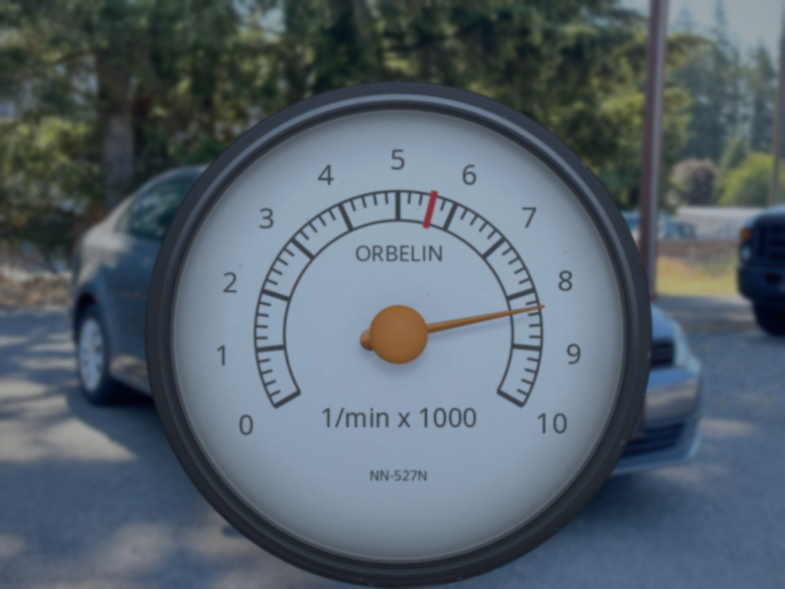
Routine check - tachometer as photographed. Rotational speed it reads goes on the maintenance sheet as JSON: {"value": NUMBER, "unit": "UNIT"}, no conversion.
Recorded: {"value": 8300, "unit": "rpm"}
